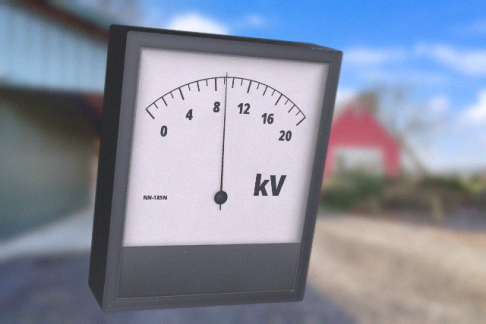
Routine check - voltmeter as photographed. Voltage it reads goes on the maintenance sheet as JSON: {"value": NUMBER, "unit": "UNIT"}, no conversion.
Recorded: {"value": 9, "unit": "kV"}
